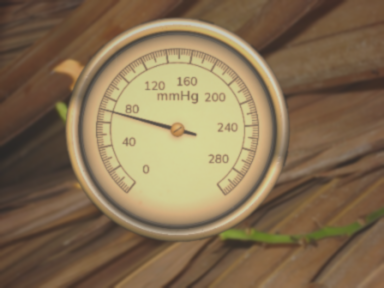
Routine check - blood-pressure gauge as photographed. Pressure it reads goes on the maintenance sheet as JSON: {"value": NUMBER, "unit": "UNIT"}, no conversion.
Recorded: {"value": 70, "unit": "mmHg"}
